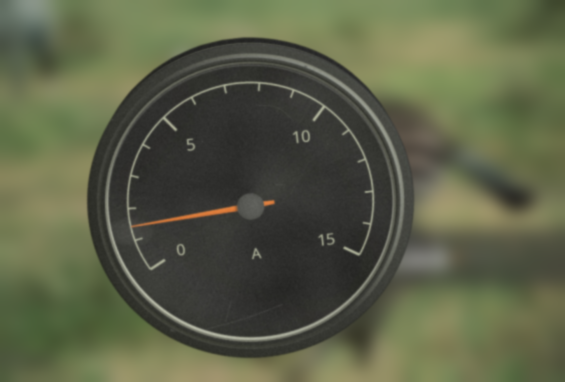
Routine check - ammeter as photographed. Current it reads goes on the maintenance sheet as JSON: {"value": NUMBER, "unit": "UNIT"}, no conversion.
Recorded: {"value": 1.5, "unit": "A"}
